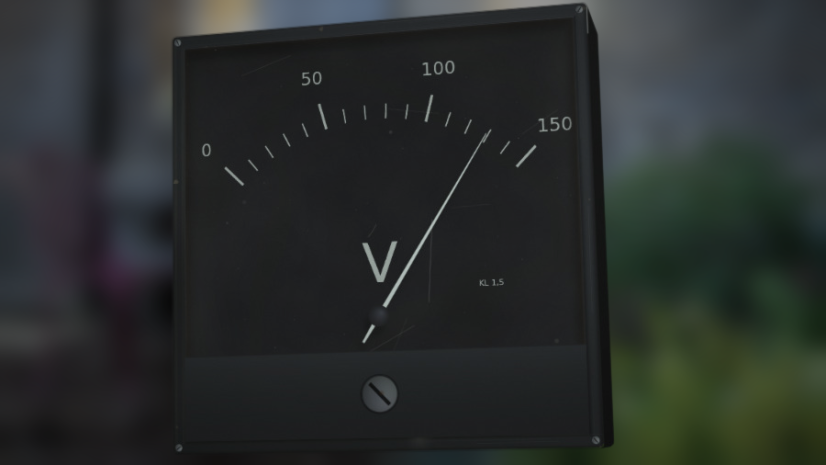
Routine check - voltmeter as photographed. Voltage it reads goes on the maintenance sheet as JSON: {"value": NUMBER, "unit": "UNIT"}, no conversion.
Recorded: {"value": 130, "unit": "V"}
